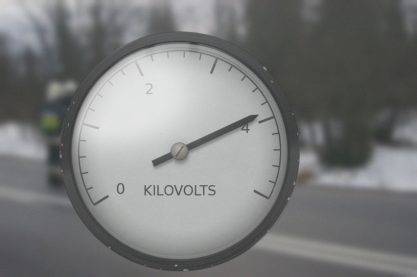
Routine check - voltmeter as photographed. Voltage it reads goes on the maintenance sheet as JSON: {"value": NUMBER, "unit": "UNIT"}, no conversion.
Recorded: {"value": 3.9, "unit": "kV"}
